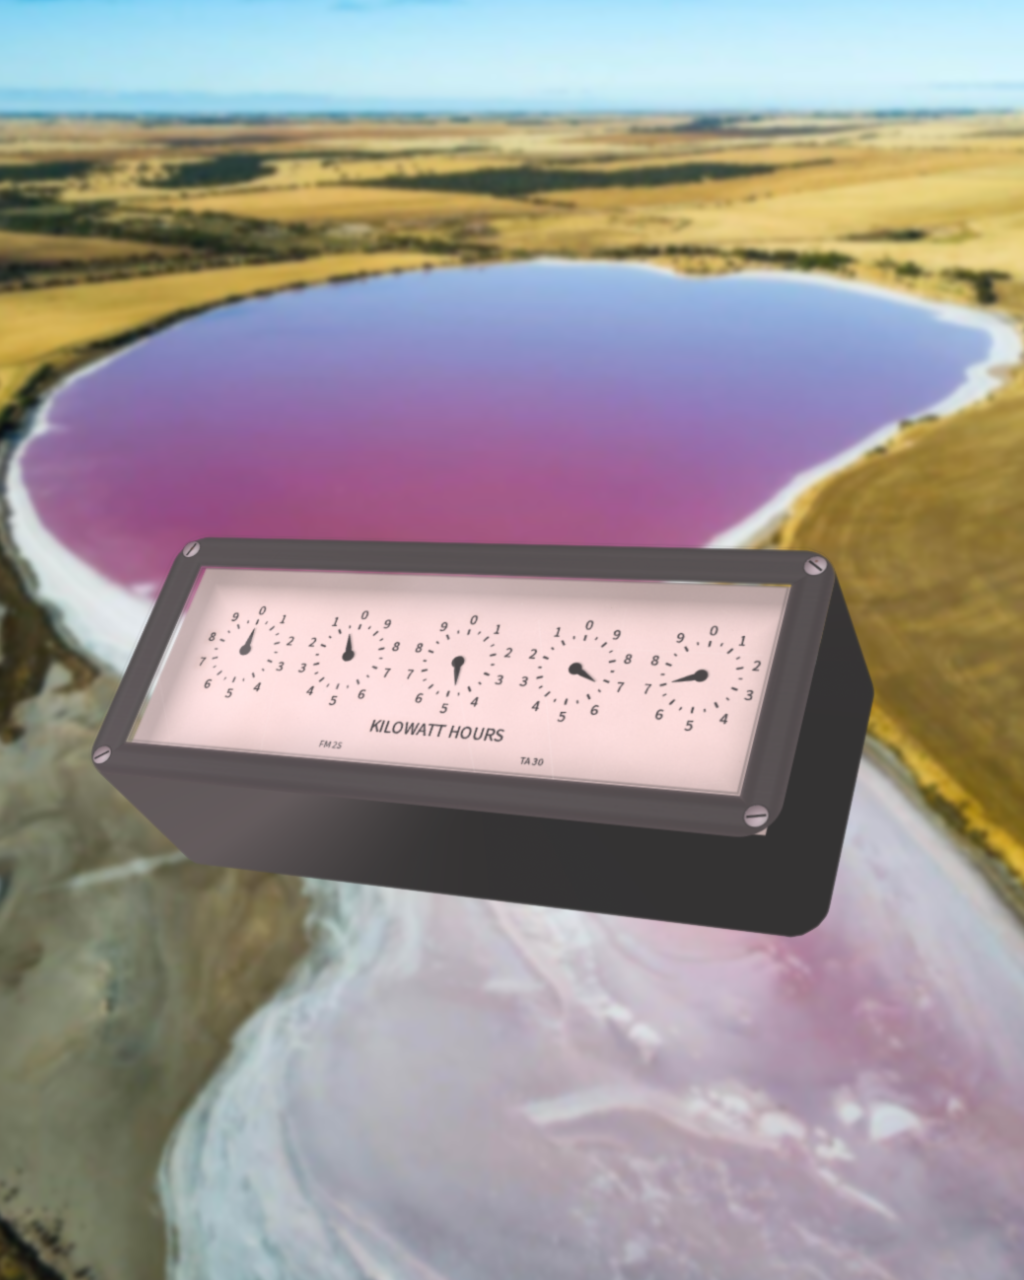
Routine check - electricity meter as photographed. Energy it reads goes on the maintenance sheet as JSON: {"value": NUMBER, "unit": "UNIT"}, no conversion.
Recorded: {"value": 467, "unit": "kWh"}
